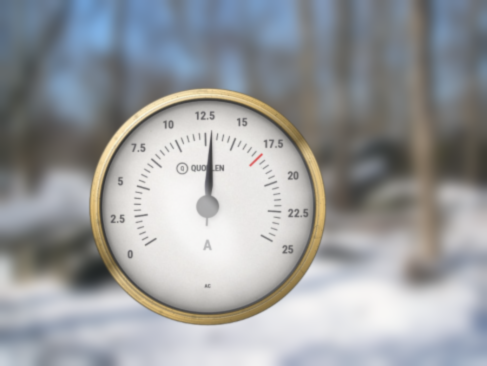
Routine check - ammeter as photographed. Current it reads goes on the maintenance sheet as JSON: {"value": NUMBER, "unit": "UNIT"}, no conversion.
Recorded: {"value": 13, "unit": "A"}
